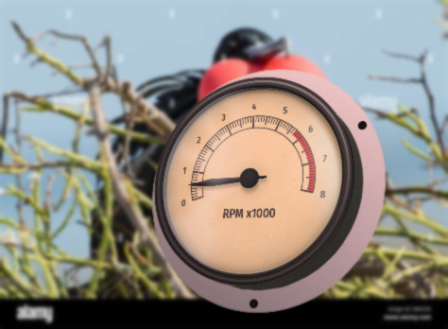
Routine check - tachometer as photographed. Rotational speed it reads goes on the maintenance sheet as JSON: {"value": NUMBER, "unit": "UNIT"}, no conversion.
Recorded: {"value": 500, "unit": "rpm"}
